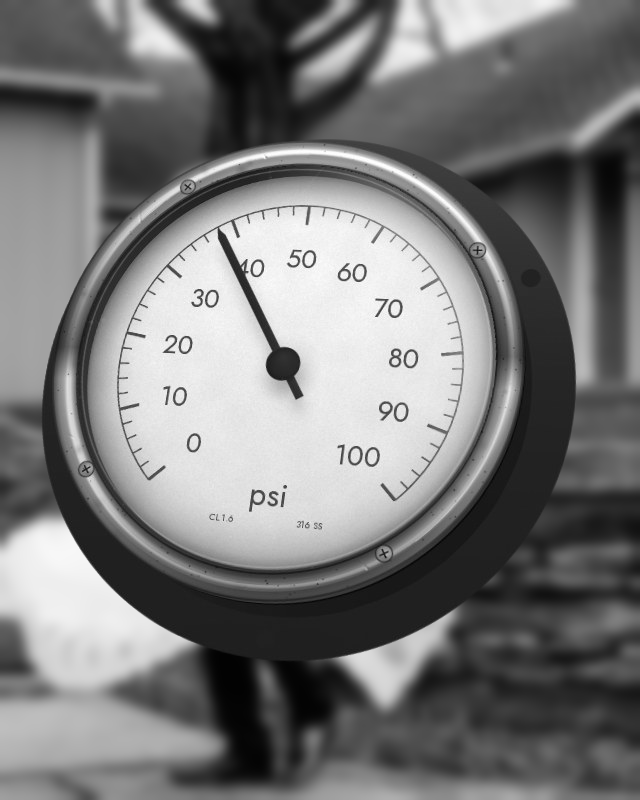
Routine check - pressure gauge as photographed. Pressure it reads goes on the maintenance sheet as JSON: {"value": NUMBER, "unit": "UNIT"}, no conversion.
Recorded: {"value": 38, "unit": "psi"}
